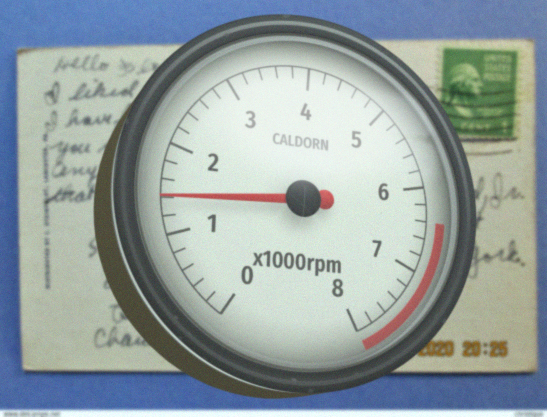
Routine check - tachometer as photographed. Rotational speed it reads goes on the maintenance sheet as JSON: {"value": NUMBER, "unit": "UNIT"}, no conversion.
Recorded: {"value": 1400, "unit": "rpm"}
